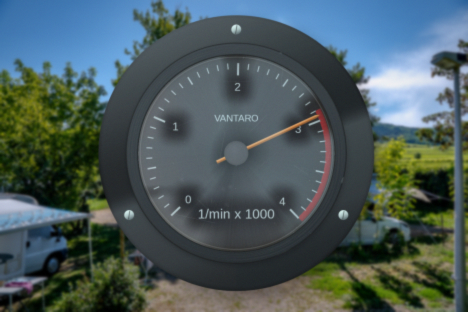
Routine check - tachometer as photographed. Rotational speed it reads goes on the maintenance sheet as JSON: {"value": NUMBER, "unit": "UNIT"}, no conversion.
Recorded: {"value": 2950, "unit": "rpm"}
